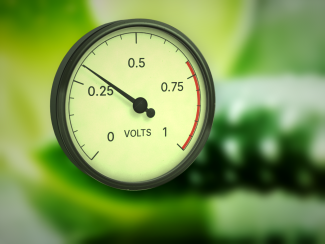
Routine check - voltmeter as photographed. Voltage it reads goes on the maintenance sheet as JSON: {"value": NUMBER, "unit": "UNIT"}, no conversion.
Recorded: {"value": 0.3, "unit": "V"}
